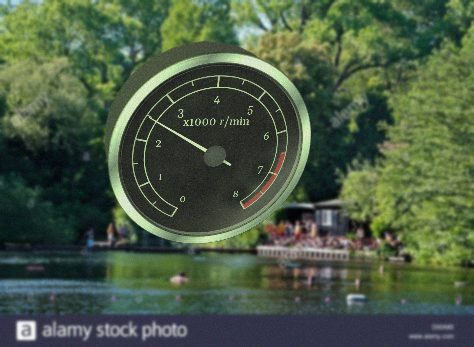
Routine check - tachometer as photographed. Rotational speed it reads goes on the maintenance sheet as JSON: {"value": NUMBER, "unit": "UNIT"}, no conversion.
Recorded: {"value": 2500, "unit": "rpm"}
